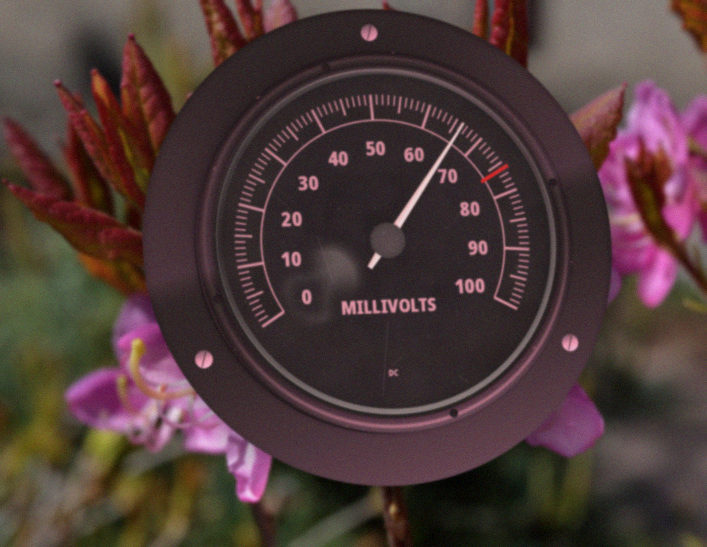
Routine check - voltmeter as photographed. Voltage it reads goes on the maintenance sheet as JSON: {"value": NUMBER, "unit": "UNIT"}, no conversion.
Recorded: {"value": 66, "unit": "mV"}
